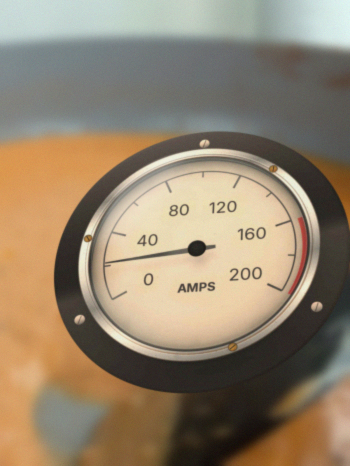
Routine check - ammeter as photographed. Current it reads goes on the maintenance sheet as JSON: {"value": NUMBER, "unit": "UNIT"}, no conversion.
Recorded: {"value": 20, "unit": "A"}
